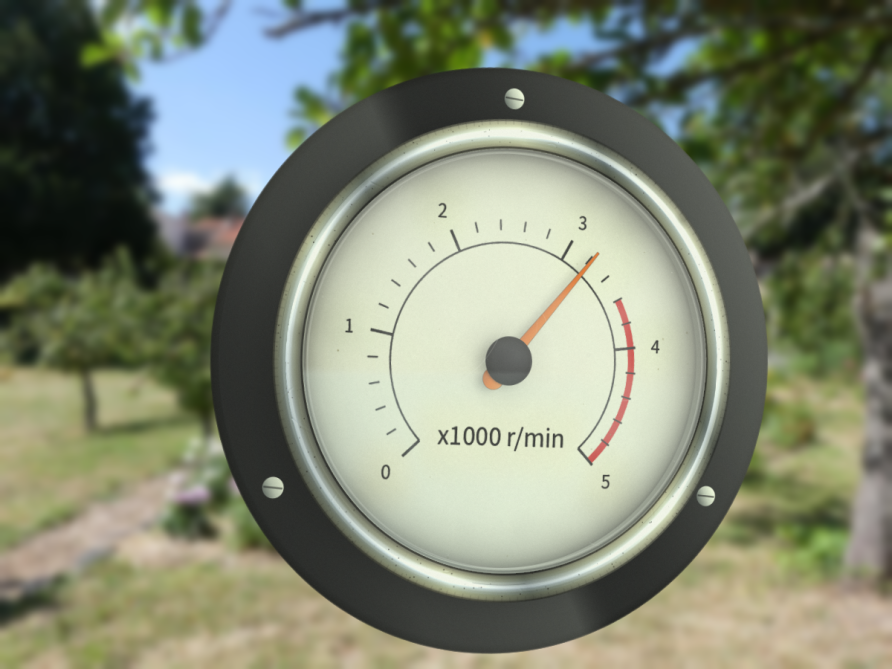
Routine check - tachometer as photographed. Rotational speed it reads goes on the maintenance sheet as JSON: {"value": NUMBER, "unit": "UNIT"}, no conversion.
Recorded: {"value": 3200, "unit": "rpm"}
